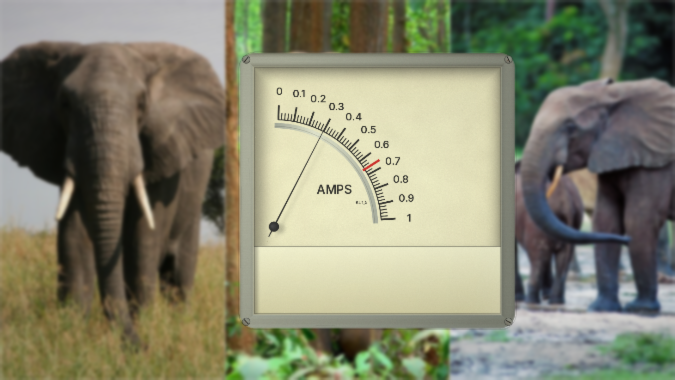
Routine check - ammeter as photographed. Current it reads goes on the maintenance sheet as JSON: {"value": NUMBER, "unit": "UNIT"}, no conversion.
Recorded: {"value": 0.3, "unit": "A"}
